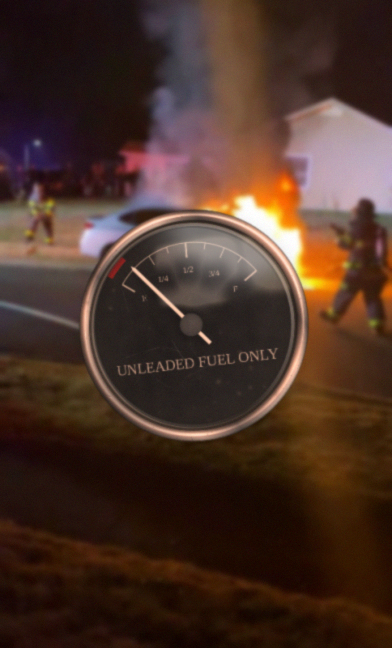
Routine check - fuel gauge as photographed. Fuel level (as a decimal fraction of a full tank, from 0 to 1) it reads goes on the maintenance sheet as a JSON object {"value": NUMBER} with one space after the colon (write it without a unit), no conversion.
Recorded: {"value": 0.125}
